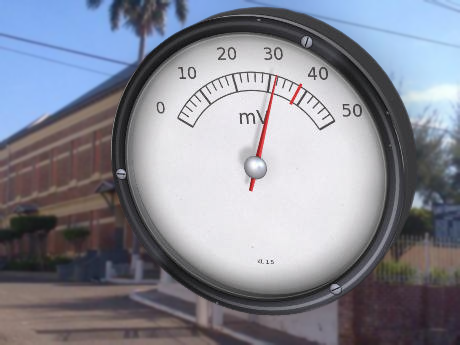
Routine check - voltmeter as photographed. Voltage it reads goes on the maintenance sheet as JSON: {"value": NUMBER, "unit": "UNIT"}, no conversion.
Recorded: {"value": 32, "unit": "mV"}
